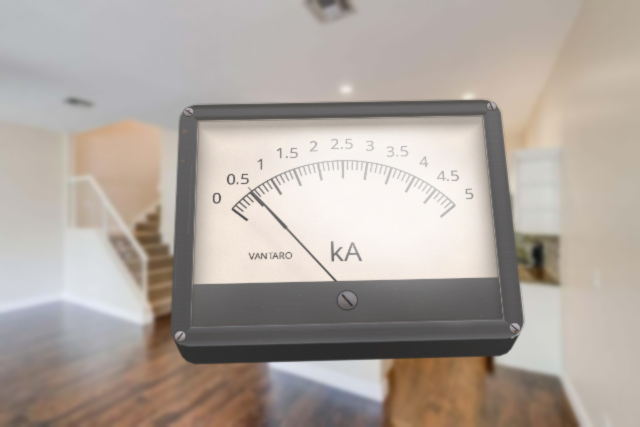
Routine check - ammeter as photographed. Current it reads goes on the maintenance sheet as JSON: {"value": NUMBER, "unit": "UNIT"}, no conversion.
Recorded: {"value": 0.5, "unit": "kA"}
